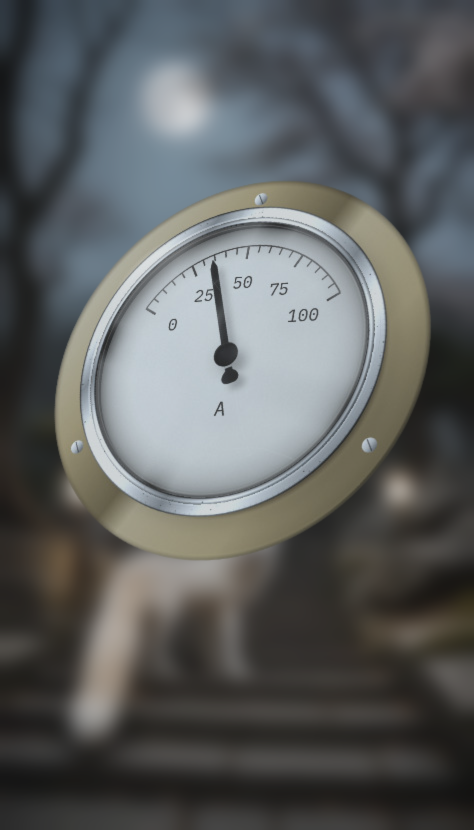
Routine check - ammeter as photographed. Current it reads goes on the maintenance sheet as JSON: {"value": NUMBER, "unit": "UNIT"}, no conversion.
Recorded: {"value": 35, "unit": "A"}
